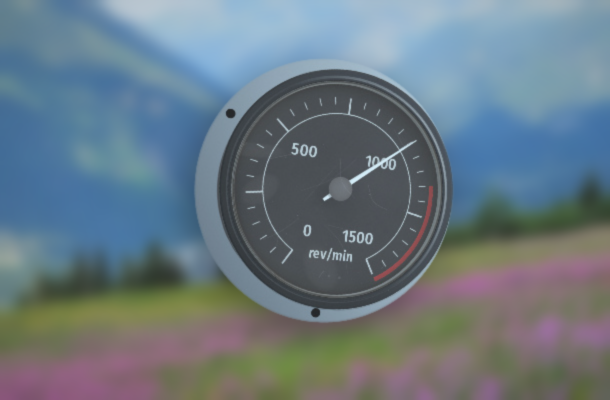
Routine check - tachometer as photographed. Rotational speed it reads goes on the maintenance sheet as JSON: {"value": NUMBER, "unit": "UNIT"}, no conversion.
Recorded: {"value": 1000, "unit": "rpm"}
